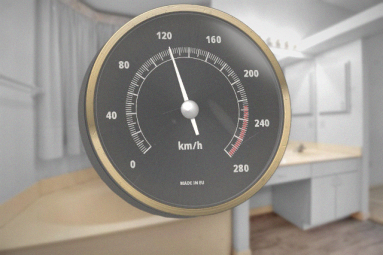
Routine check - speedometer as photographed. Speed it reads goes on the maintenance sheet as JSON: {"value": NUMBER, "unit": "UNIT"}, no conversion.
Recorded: {"value": 120, "unit": "km/h"}
